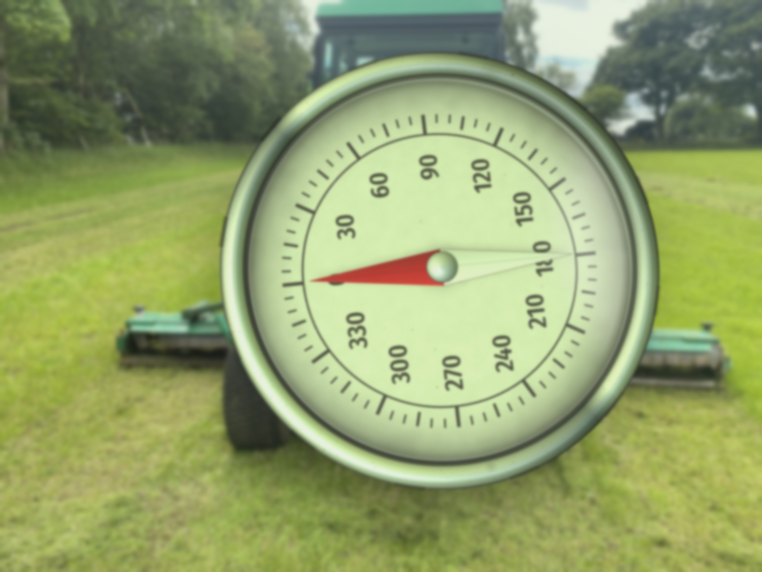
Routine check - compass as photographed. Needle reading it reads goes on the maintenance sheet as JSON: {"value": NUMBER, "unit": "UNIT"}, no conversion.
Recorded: {"value": 0, "unit": "°"}
